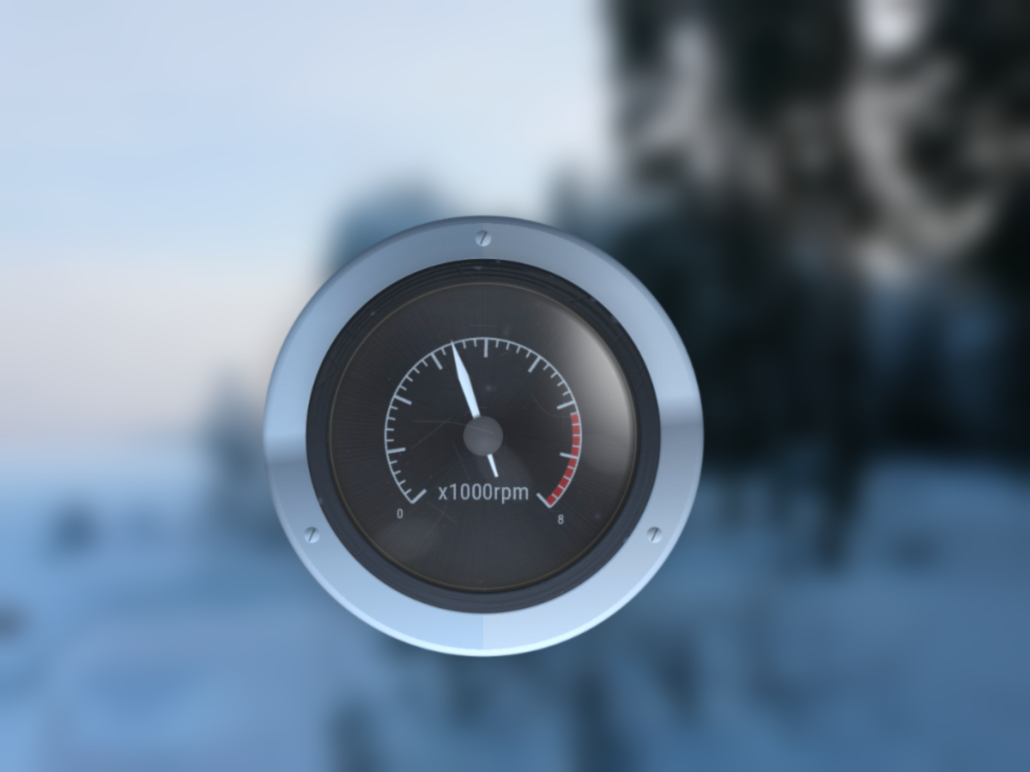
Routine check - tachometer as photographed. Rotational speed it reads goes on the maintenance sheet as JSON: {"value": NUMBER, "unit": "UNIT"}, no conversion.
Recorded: {"value": 3400, "unit": "rpm"}
